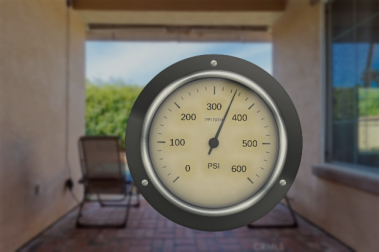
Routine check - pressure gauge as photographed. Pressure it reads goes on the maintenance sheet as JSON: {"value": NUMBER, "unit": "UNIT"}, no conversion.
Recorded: {"value": 350, "unit": "psi"}
